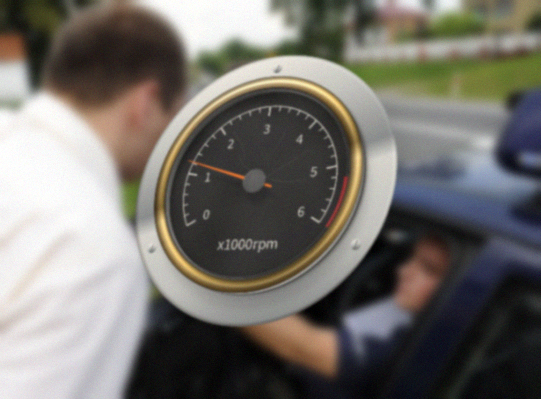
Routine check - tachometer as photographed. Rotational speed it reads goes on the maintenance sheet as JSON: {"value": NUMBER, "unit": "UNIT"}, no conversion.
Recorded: {"value": 1200, "unit": "rpm"}
